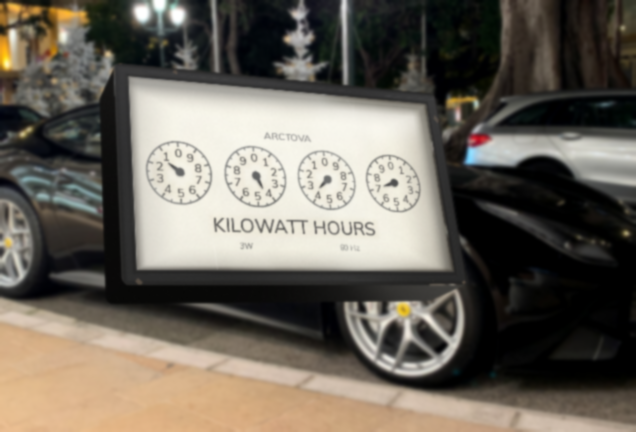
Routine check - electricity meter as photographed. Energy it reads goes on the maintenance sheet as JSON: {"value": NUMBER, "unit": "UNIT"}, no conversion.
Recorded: {"value": 1437, "unit": "kWh"}
